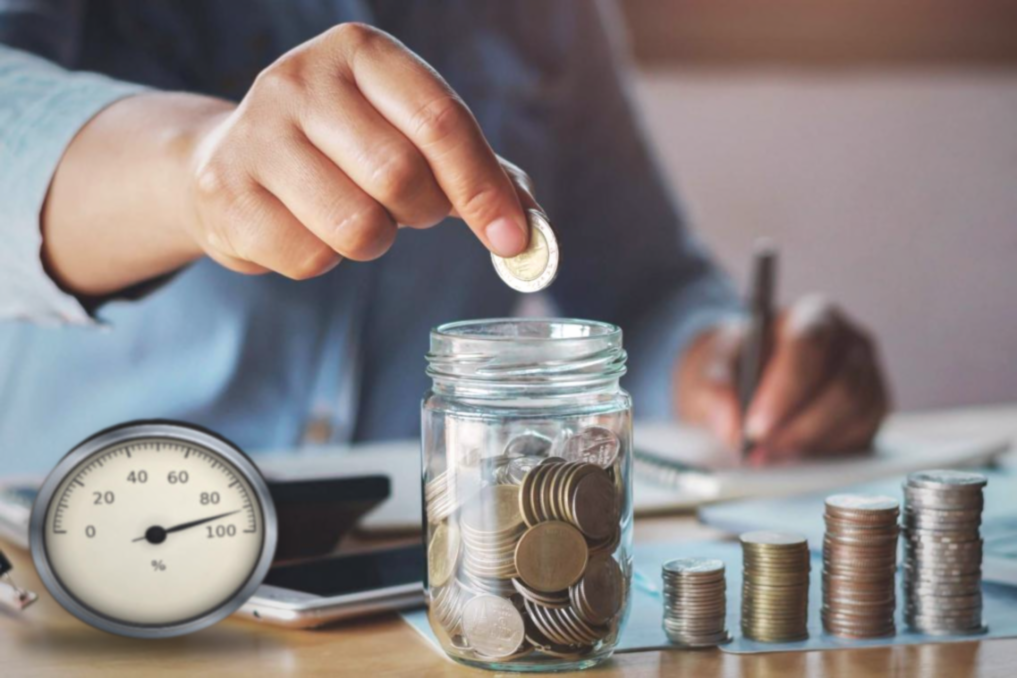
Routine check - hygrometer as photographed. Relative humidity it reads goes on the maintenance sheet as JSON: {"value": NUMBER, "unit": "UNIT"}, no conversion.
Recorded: {"value": 90, "unit": "%"}
